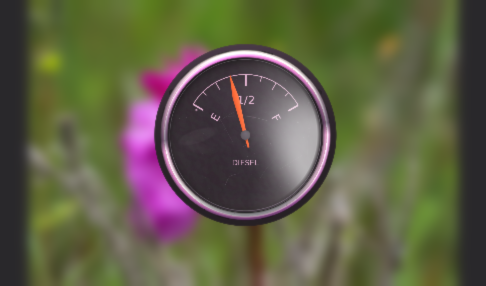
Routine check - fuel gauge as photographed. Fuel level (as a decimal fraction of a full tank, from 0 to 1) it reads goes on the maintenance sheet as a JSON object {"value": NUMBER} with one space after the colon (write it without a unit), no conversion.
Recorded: {"value": 0.375}
